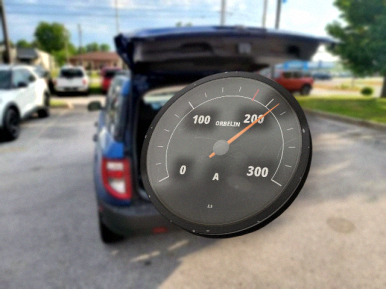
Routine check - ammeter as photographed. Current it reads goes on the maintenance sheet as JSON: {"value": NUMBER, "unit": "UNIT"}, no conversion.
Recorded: {"value": 210, "unit": "A"}
